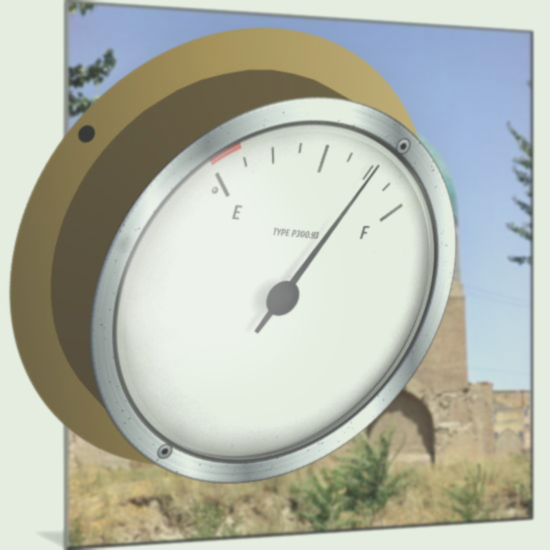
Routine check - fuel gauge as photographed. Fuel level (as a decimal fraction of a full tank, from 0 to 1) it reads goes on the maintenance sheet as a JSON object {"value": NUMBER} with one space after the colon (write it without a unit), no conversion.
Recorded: {"value": 0.75}
